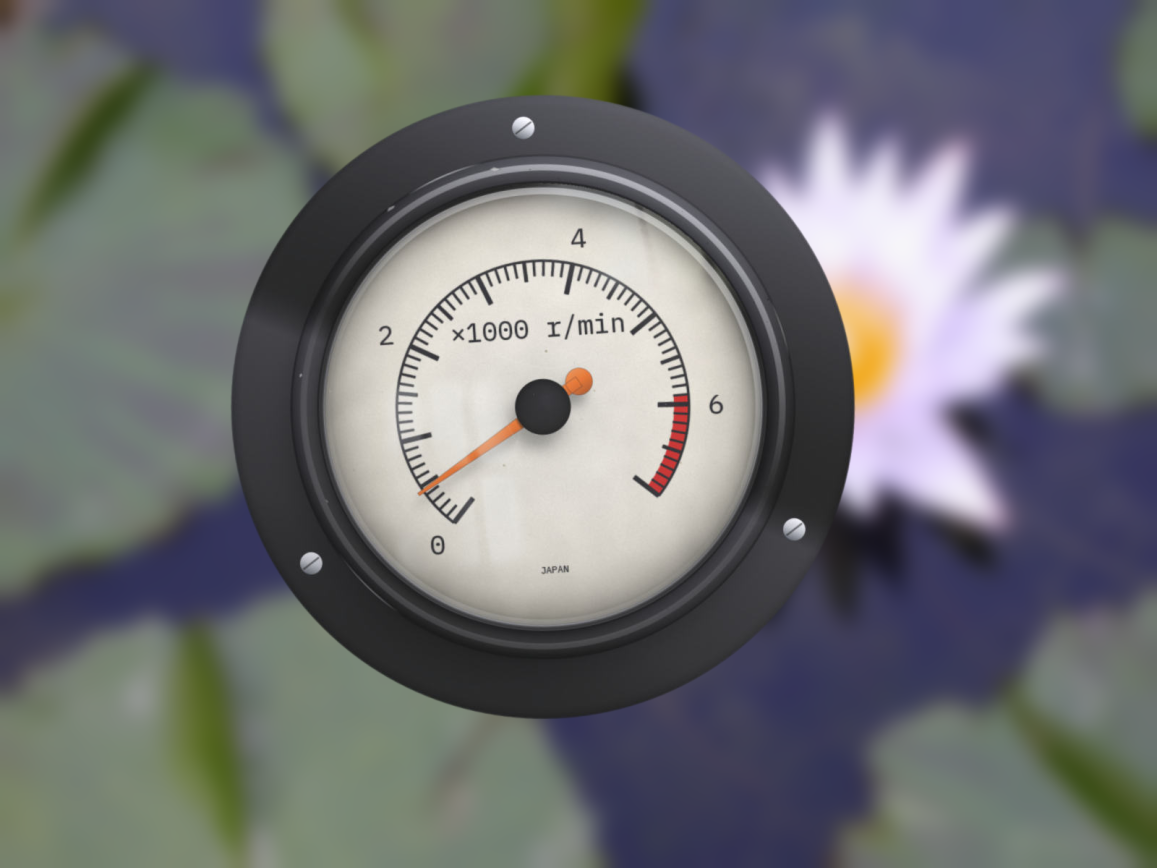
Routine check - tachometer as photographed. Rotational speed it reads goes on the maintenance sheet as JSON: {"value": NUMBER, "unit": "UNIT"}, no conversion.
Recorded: {"value": 450, "unit": "rpm"}
